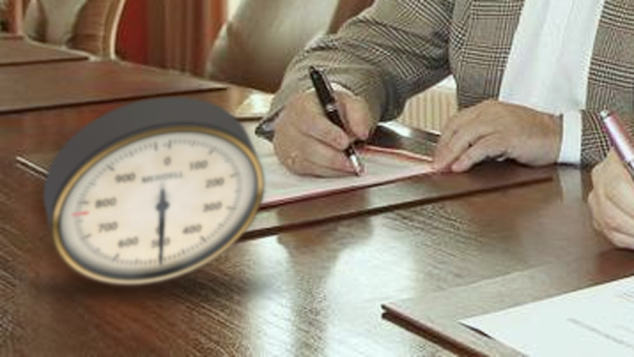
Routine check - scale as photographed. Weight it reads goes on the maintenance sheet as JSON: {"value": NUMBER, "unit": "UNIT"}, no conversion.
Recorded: {"value": 500, "unit": "g"}
